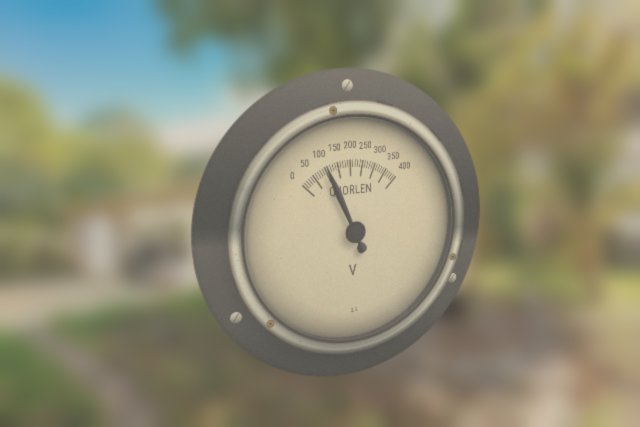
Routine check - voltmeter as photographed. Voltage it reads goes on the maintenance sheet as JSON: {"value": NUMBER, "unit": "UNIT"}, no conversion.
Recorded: {"value": 100, "unit": "V"}
